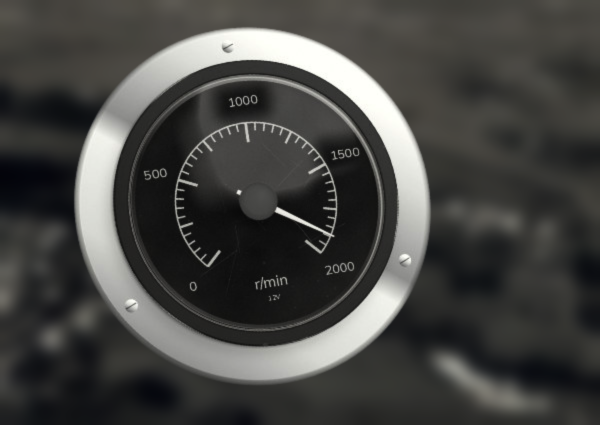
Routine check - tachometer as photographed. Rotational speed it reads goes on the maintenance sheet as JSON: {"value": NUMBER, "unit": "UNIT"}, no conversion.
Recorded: {"value": 1900, "unit": "rpm"}
